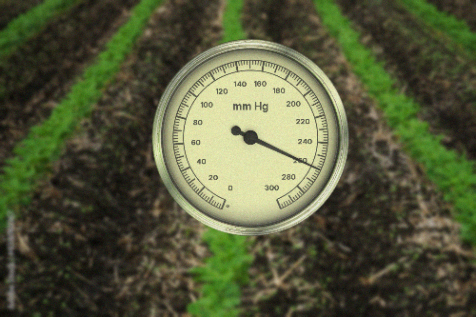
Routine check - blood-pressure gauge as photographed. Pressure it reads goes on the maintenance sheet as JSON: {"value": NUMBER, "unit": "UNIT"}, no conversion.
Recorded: {"value": 260, "unit": "mmHg"}
